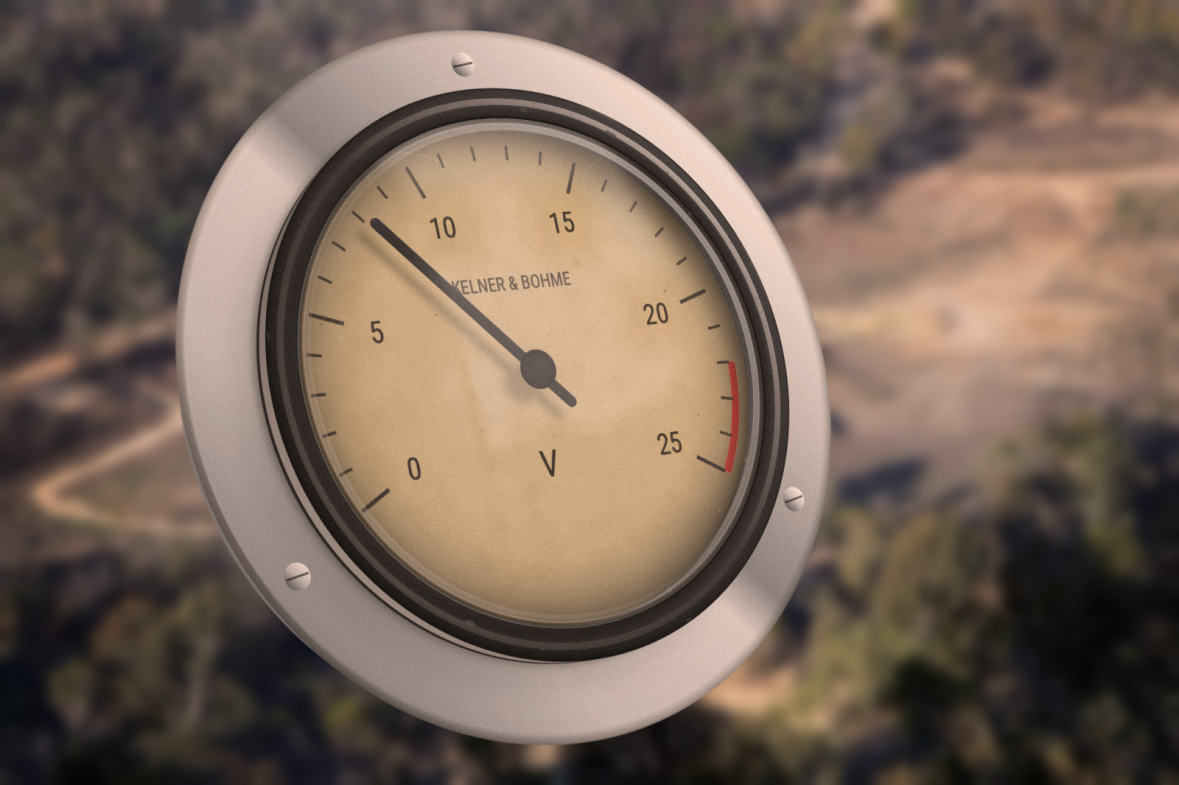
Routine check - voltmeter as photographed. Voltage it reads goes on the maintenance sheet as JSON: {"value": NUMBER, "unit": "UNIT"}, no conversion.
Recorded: {"value": 8, "unit": "V"}
